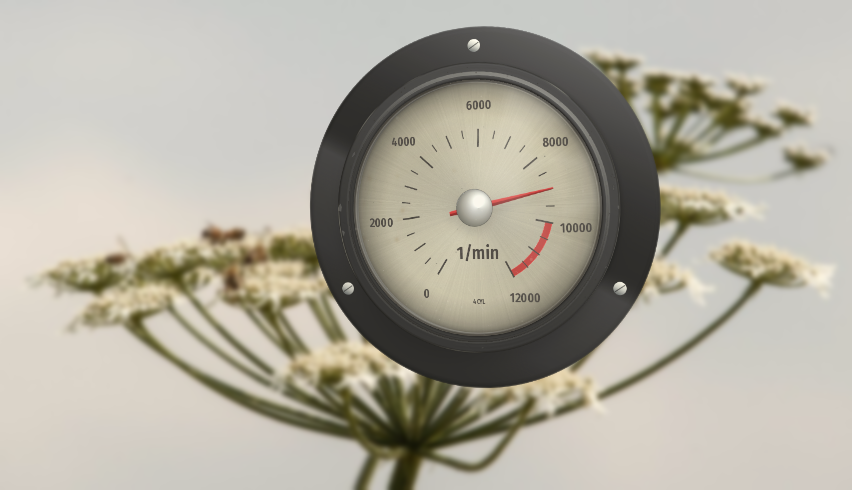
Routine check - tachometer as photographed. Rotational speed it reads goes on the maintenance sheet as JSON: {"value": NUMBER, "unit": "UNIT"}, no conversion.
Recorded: {"value": 9000, "unit": "rpm"}
